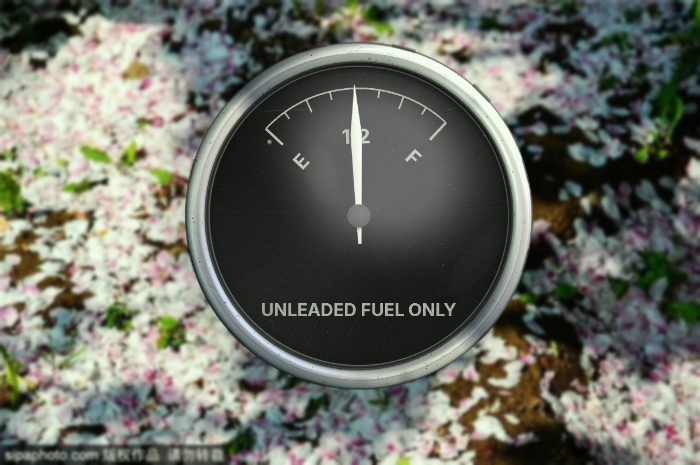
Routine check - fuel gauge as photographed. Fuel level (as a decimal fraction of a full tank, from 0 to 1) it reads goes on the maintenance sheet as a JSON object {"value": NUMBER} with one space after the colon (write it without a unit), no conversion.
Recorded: {"value": 0.5}
